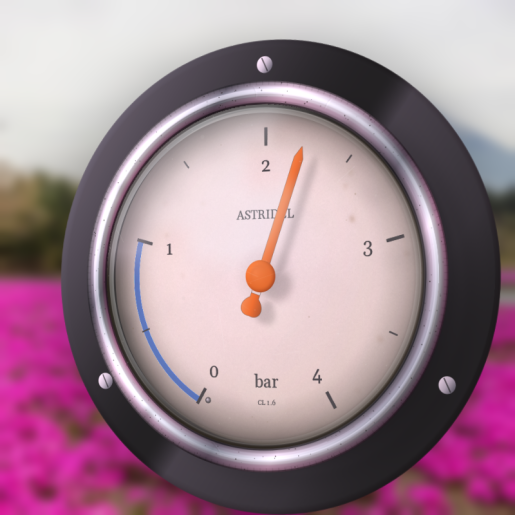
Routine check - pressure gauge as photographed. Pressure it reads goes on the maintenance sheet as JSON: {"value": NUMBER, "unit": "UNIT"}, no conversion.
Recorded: {"value": 2.25, "unit": "bar"}
